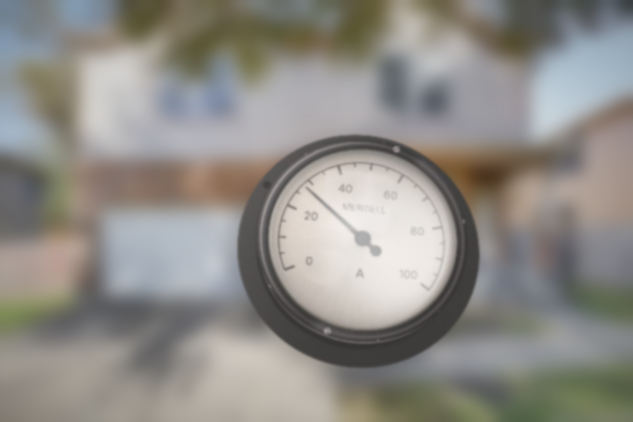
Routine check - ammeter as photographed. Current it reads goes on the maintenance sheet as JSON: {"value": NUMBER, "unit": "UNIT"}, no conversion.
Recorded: {"value": 27.5, "unit": "A"}
